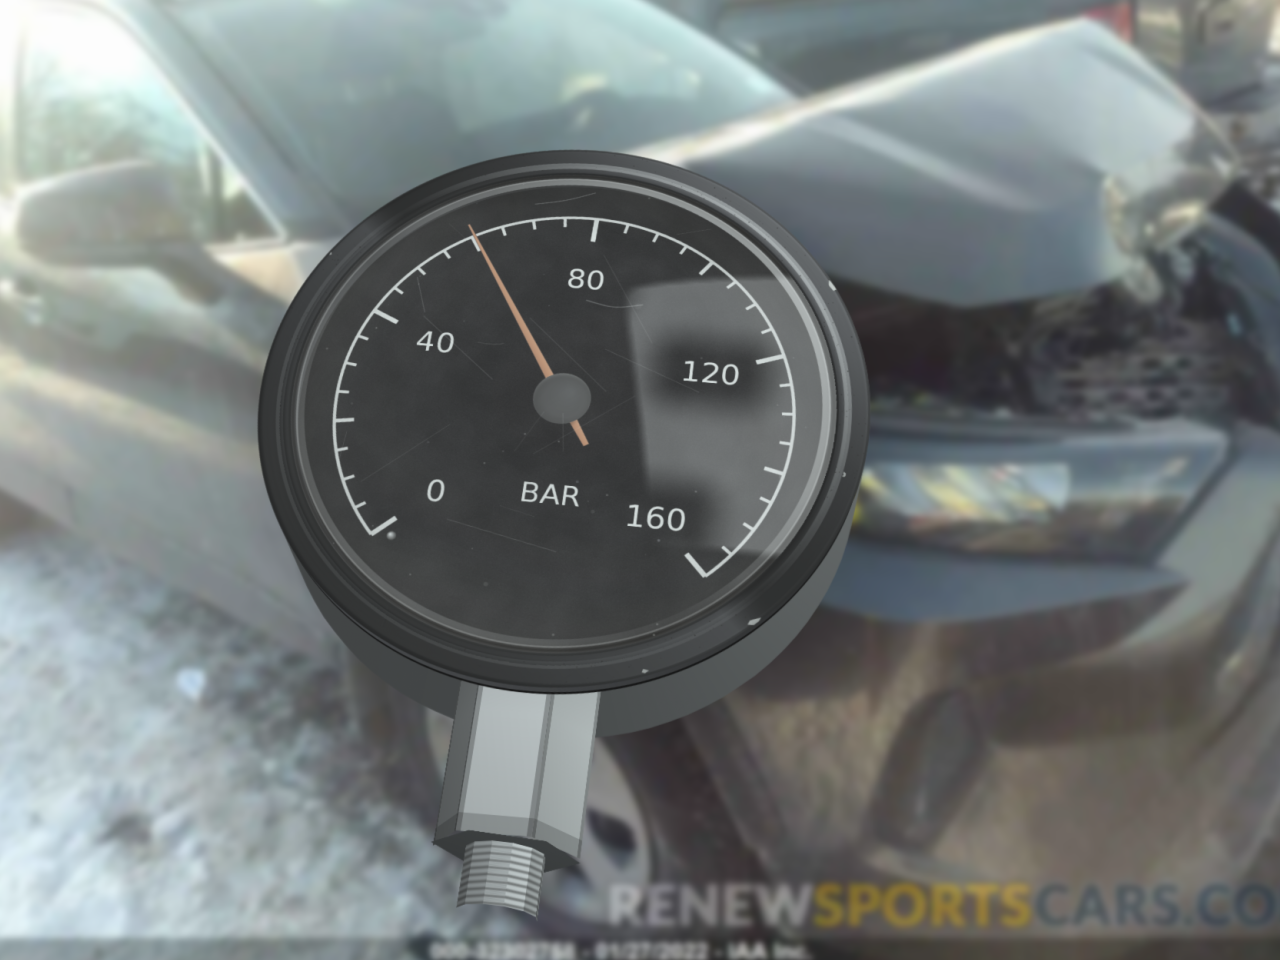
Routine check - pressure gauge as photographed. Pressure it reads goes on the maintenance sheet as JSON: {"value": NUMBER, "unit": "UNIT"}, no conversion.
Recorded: {"value": 60, "unit": "bar"}
